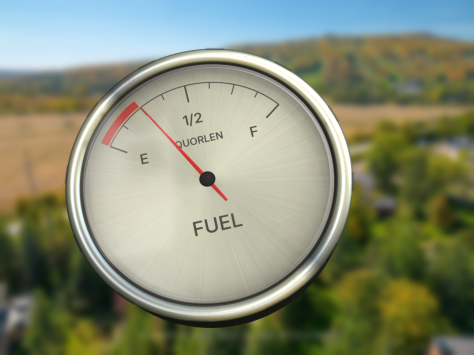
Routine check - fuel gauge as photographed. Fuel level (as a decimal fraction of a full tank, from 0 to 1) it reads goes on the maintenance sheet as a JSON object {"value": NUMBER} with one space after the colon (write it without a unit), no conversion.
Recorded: {"value": 0.25}
